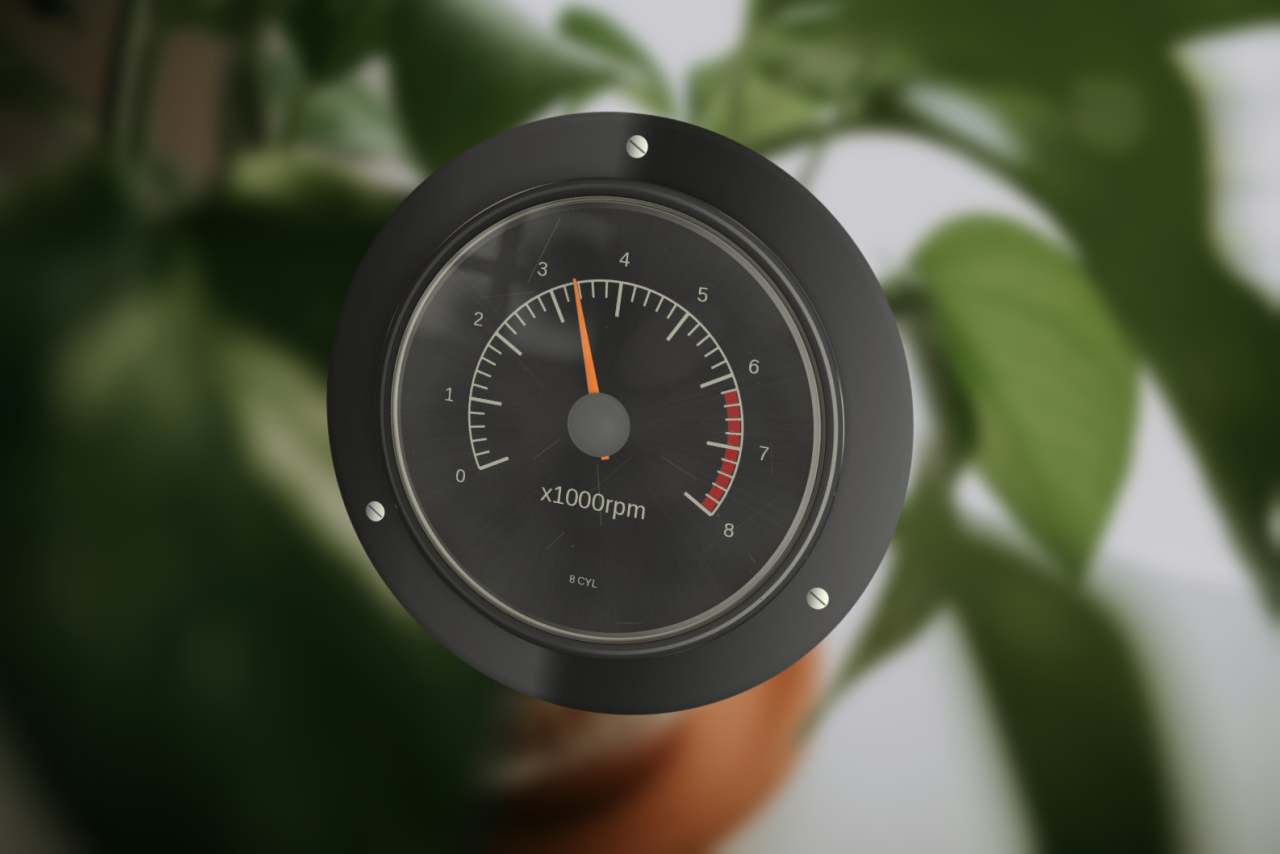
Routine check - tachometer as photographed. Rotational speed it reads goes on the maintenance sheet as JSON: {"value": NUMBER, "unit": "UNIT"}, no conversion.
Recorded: {"value": 3400, "unit": "rpm"}
